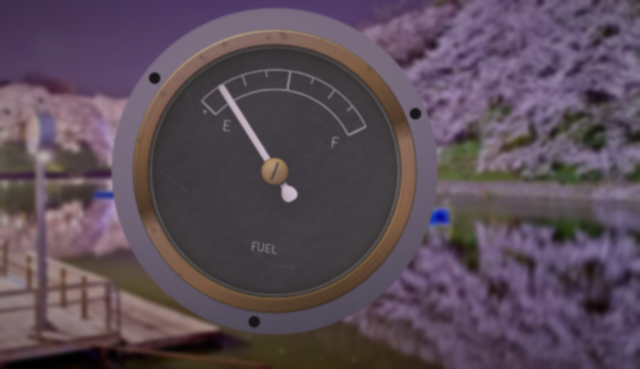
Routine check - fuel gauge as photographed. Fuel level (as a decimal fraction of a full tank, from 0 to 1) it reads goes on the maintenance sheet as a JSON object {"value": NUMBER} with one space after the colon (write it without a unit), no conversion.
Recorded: {"value": 0.125}
